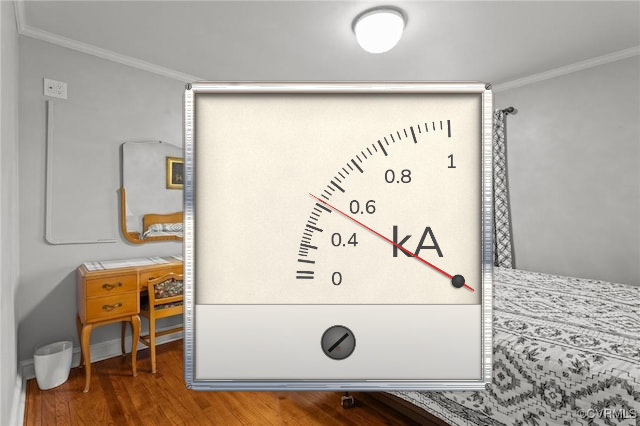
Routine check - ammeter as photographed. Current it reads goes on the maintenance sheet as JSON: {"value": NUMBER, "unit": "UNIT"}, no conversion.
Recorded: {"value": 0.52, "unit": "kA"}
